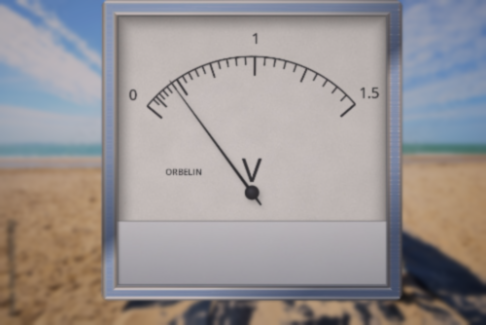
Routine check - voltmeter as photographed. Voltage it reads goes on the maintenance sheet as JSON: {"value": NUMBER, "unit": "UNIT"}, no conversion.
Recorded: {"value": 0.45, "unit": "V"}
